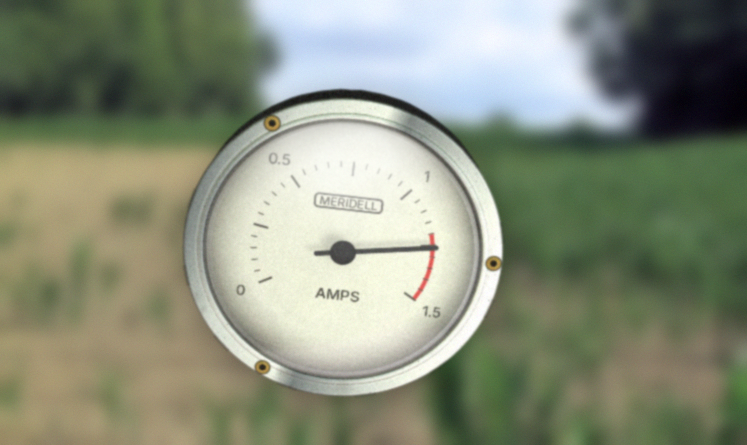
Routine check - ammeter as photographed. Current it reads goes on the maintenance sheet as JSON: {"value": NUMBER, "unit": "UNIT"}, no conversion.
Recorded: {"value": 1.25, "unit": "A"}
